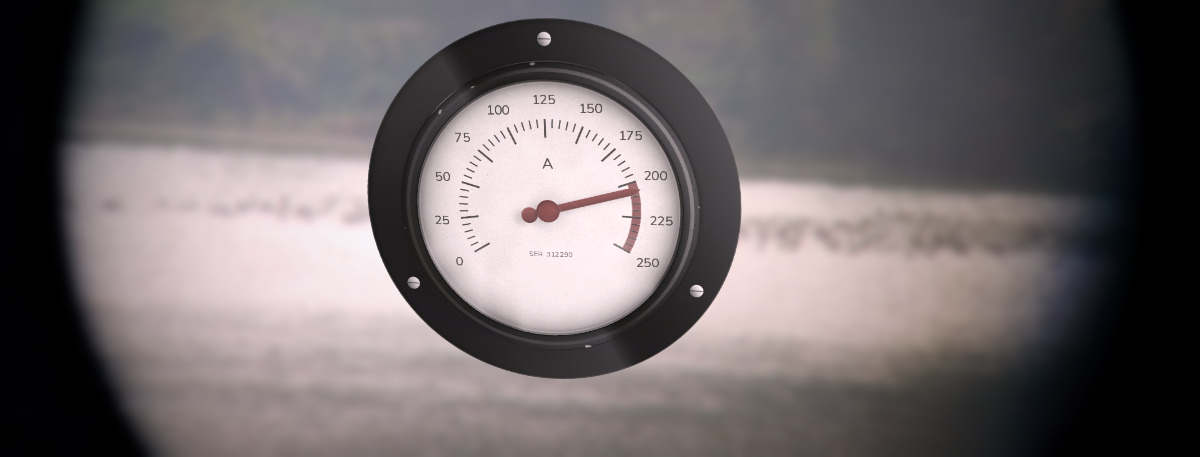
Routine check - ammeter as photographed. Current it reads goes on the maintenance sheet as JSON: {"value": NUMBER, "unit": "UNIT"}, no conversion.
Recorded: {"value": 205, "unit": "A"}
